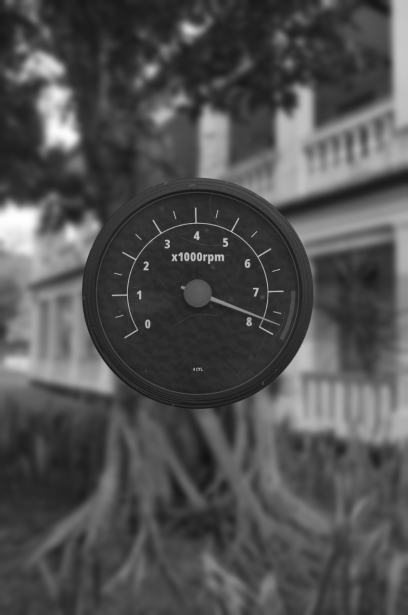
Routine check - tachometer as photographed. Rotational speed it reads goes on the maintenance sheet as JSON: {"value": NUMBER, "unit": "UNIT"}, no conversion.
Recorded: {"value": 7750, "unit": "rpm"}
